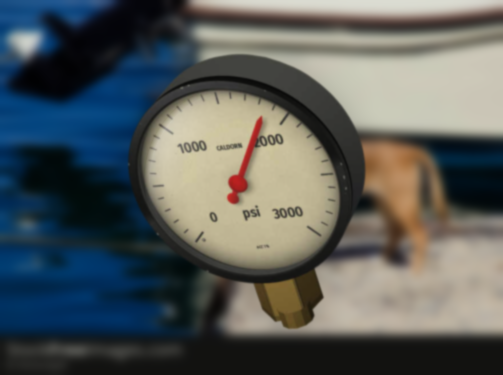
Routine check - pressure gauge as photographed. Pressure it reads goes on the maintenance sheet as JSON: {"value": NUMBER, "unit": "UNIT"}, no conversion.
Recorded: {"value": 1850, "unit": "psi"}
